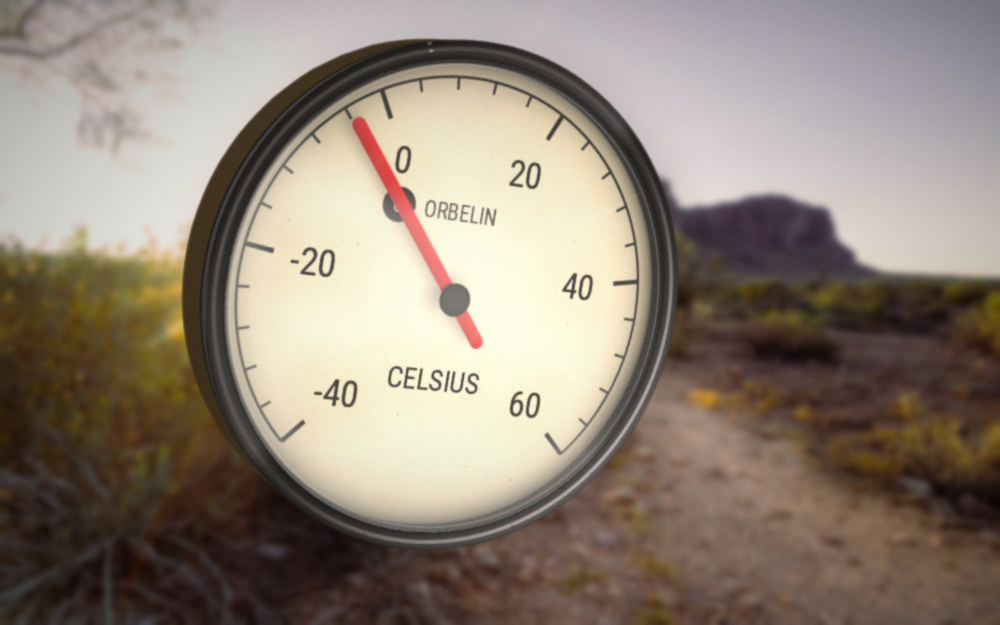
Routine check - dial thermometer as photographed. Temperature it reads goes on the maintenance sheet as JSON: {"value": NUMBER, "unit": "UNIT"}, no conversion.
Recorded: {"value": -4, "unit": "°C"}
